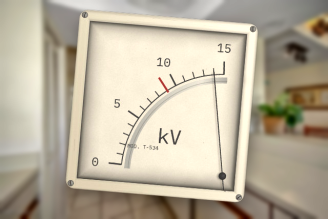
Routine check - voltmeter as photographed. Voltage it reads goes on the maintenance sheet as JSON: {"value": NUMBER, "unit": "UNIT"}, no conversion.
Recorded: {"value": 14, "unit": "kV"}
